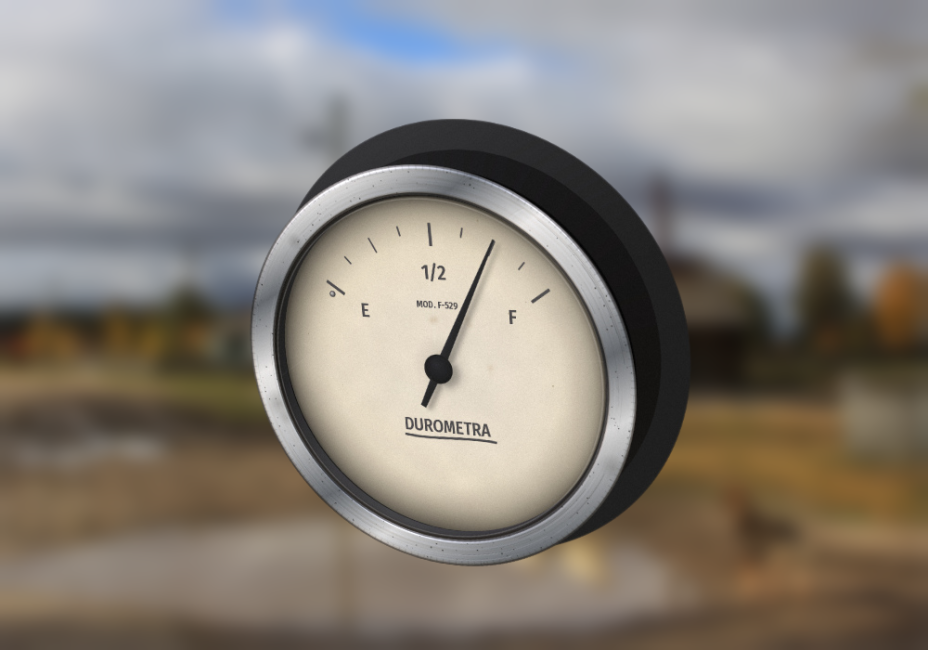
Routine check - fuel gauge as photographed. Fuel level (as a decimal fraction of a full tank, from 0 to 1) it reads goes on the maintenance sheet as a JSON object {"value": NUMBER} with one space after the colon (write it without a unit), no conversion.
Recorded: {"value": 0.75}
